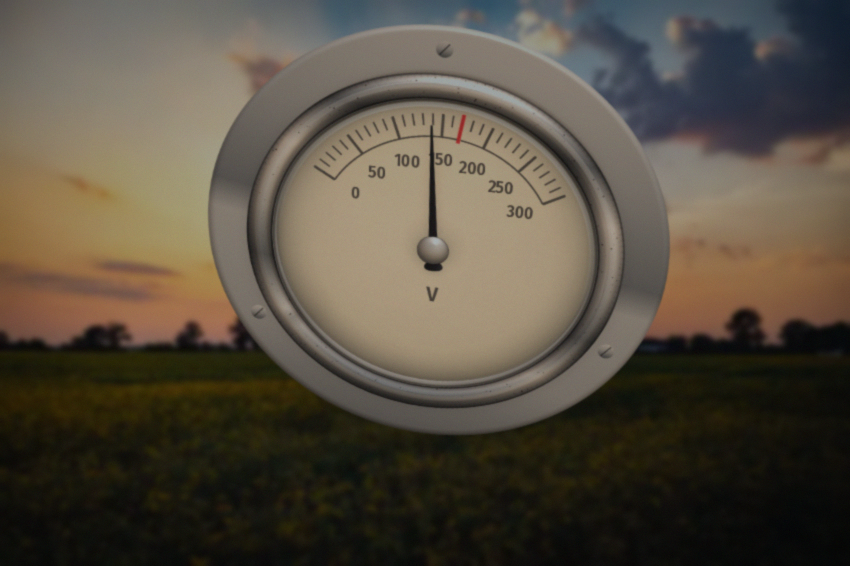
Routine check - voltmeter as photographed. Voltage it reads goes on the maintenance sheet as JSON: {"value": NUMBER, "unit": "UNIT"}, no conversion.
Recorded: {"value": 140, "unit": "V"}
